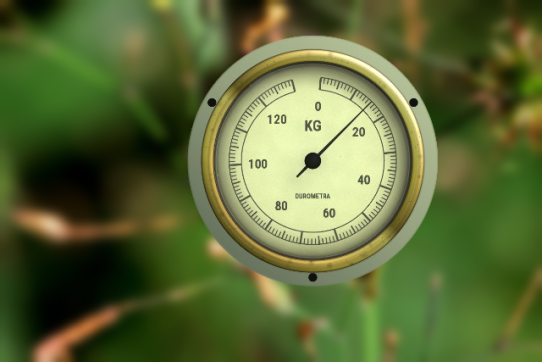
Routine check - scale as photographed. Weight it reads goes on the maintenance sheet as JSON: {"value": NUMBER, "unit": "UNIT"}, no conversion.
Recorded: {"value": 15, "unit": "kg"}
